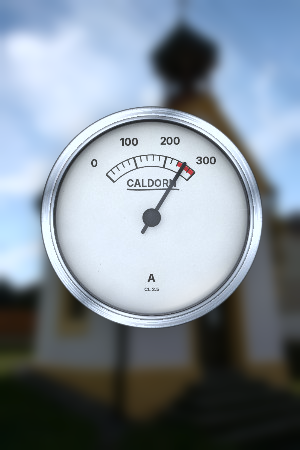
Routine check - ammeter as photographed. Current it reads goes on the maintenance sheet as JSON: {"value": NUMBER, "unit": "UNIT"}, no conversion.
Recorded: {"value": 260, "unit": "A"}
